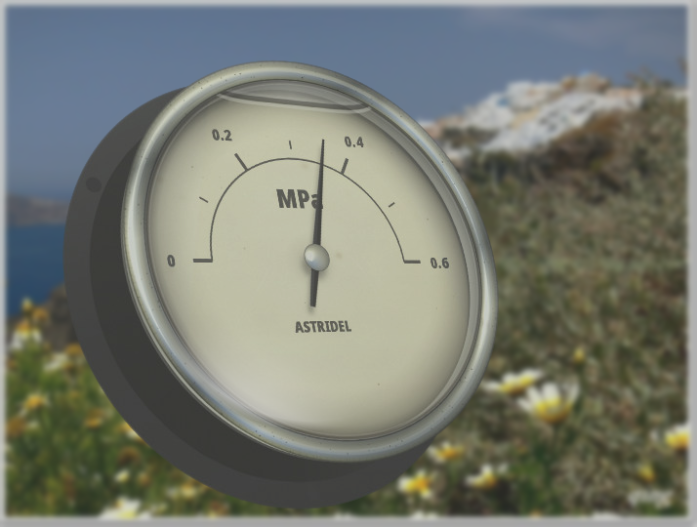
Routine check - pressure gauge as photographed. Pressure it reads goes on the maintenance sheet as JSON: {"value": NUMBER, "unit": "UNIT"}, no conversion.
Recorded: {"value": 0.35, "unit": "MPa"}
